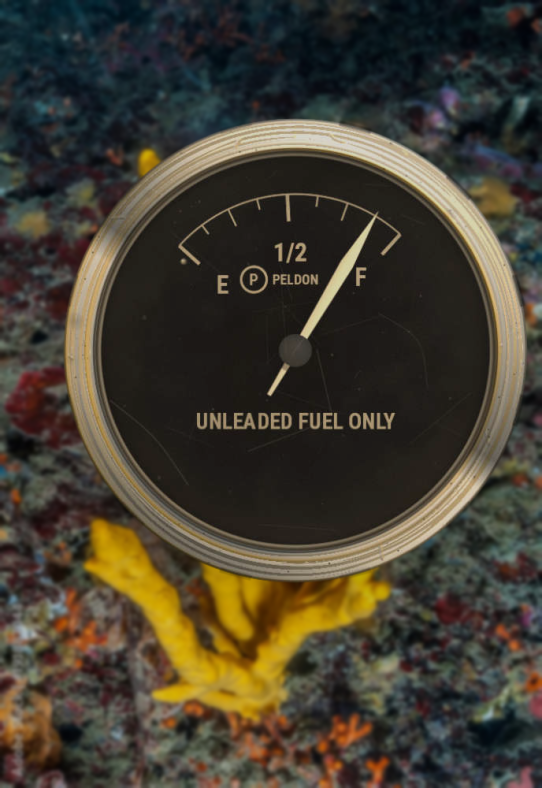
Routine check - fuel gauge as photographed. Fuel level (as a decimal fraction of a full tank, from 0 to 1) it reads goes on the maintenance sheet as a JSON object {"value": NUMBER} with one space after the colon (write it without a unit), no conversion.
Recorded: {"value": 0.875}
